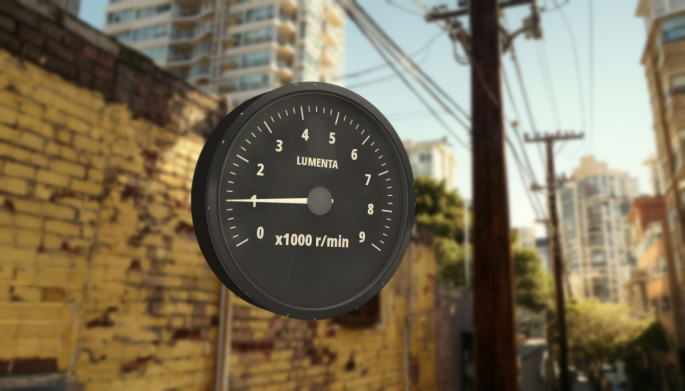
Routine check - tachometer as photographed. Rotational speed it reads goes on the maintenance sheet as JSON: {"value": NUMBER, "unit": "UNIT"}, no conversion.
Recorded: {"value": 1000, "unit": "rpm"}
